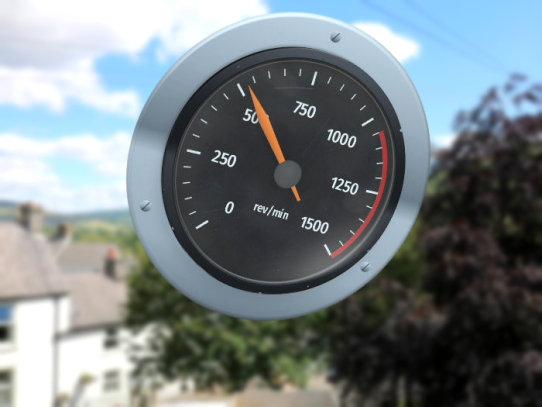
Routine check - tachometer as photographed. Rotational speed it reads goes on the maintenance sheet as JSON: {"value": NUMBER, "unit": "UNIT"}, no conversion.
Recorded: {"value": 525, "unit": "rpm"}
